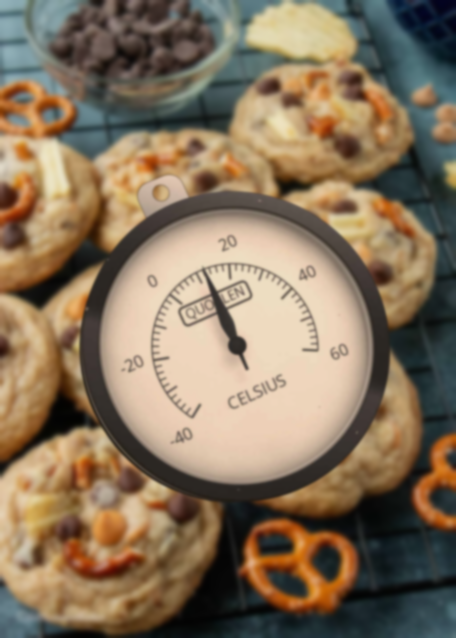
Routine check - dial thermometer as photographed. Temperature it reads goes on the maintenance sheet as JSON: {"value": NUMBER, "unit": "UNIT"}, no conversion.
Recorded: {"value": 12, "unit": "°C"}
